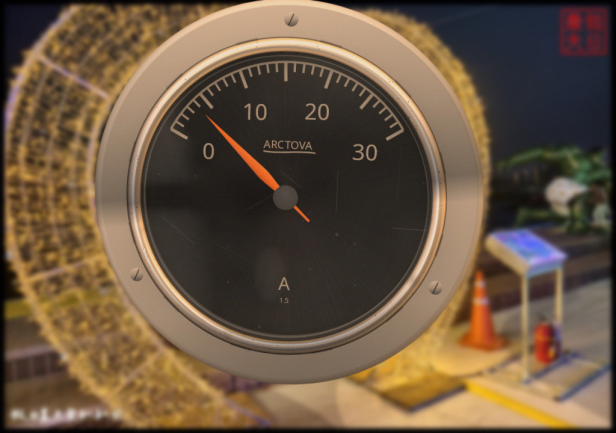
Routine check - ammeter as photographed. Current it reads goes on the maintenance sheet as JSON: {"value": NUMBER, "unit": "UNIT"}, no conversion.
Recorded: {"value": 4, "unit": "A"}
